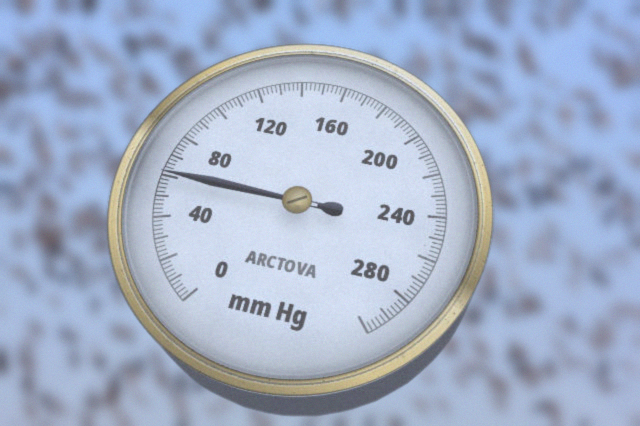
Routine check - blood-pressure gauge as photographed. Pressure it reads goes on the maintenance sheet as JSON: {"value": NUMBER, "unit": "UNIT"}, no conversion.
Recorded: {"value": 60, "unit": "mmHg"}
